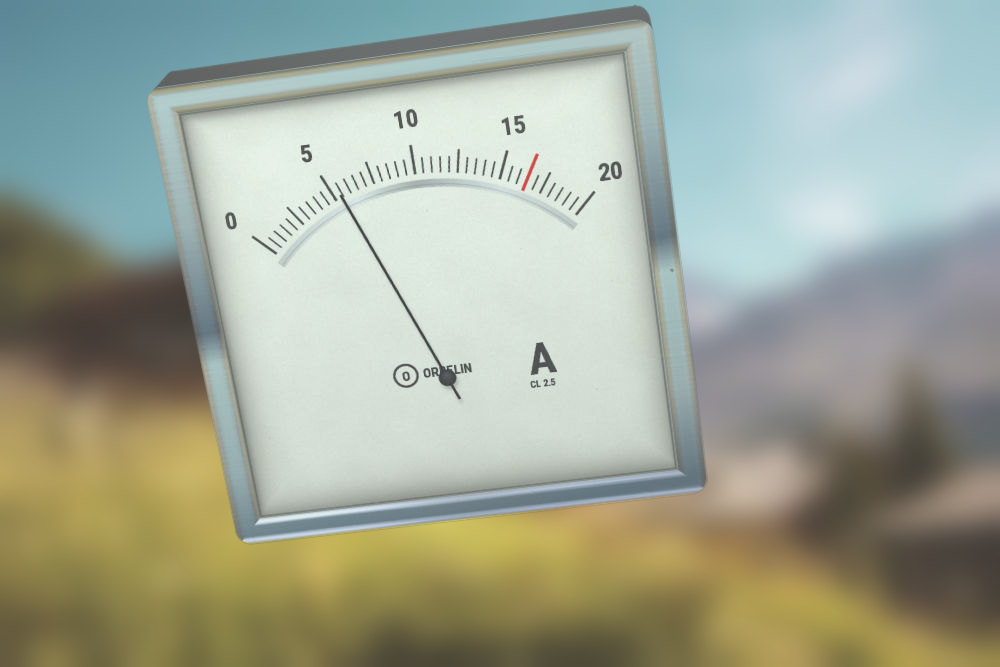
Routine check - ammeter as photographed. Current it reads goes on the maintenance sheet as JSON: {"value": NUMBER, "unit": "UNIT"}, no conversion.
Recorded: {"value": 5.5, "unit": "A"}
